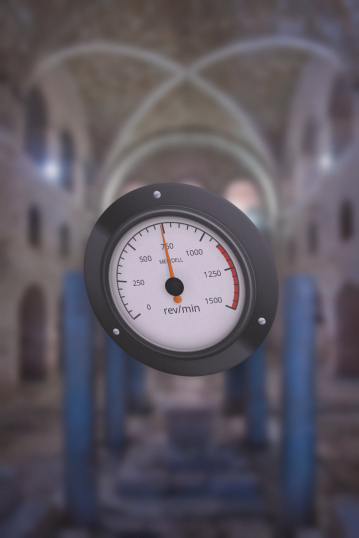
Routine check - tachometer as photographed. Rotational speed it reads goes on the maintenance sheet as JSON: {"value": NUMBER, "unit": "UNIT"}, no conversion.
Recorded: {"value": 750, "unit": "rpm"}
